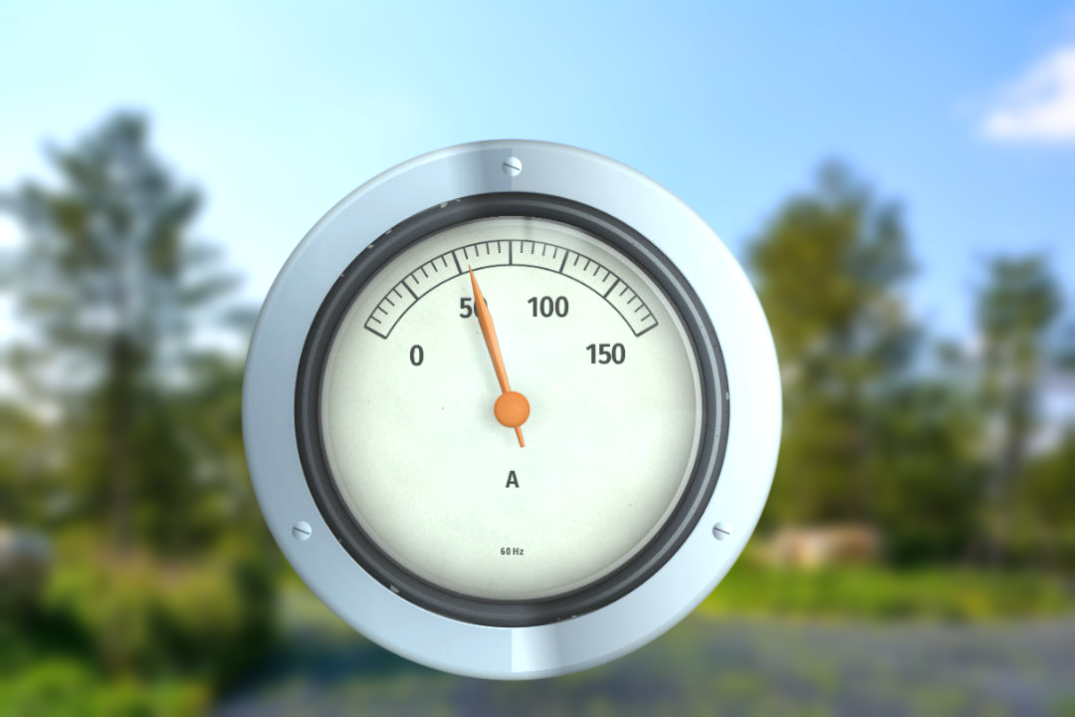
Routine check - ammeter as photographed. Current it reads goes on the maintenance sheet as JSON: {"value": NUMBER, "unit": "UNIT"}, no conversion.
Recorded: {"value": 55, "unit": "A"}
